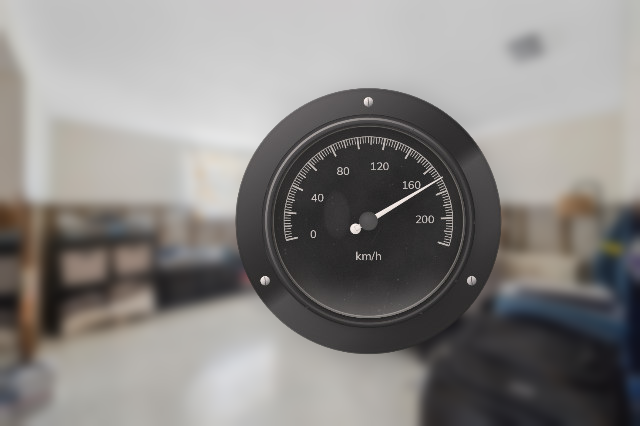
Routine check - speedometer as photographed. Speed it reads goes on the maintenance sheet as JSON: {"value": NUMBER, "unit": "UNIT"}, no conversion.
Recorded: {"value": 170, "unit": "km/h"}
